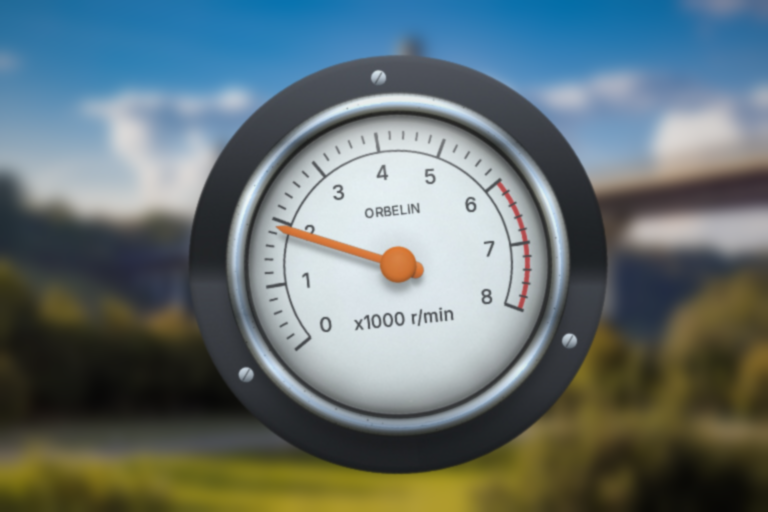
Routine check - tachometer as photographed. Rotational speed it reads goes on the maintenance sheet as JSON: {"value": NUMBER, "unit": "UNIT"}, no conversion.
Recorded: {"value": 1900, "unit": "rpm"}
